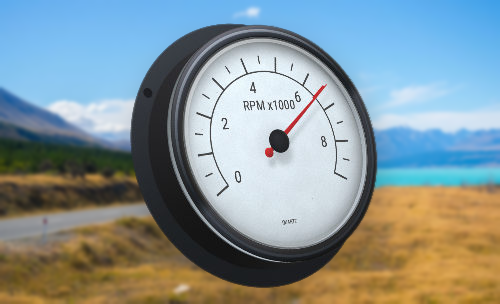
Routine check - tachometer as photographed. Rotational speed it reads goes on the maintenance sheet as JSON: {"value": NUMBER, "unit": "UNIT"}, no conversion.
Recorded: {"value": 6500, "unit": "rpm"}
